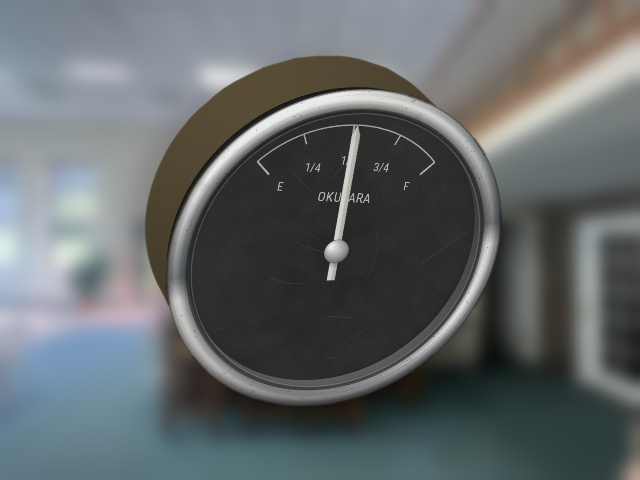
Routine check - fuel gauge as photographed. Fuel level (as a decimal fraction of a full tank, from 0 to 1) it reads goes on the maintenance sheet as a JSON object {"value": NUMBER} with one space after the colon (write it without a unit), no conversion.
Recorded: {"value": 0.5}
